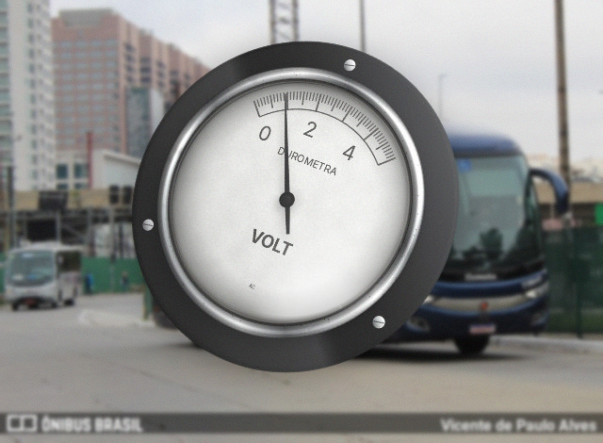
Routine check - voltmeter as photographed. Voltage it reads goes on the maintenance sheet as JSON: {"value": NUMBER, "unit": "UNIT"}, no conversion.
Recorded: {"value": 1, "unit": "V"}
